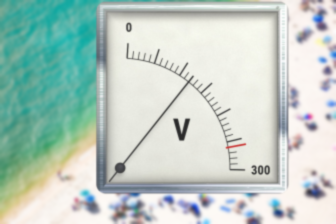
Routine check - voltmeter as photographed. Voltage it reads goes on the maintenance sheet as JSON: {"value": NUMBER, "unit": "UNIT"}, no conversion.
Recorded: {"value": 120, "unit": "V"}
